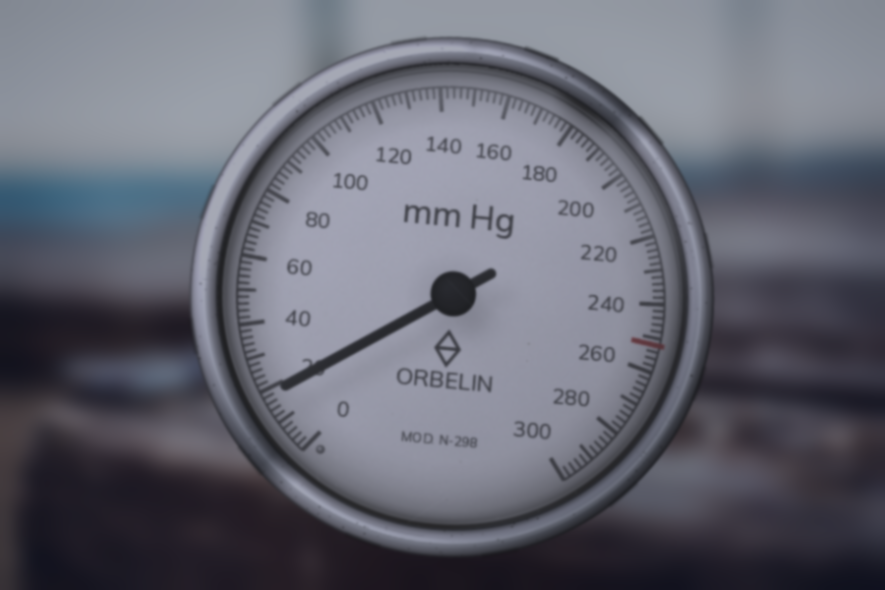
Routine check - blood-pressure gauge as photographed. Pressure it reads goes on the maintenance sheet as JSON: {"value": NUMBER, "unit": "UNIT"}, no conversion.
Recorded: {"value": 18, "unit": "mmHg"}
